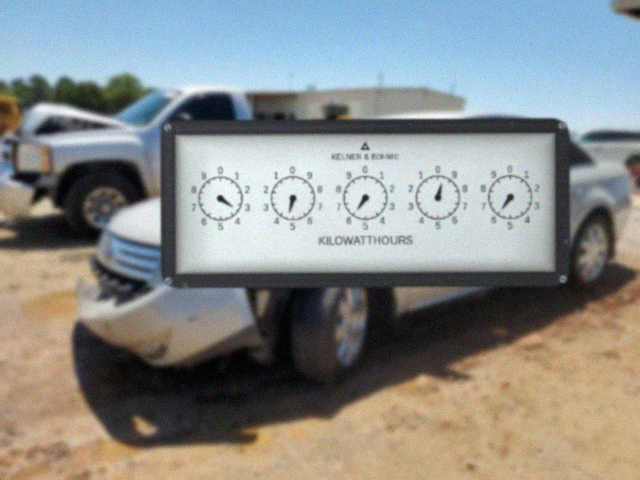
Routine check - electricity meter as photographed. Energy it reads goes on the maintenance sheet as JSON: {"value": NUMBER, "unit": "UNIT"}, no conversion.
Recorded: {"value": 34596, "unit": "kWh"}
